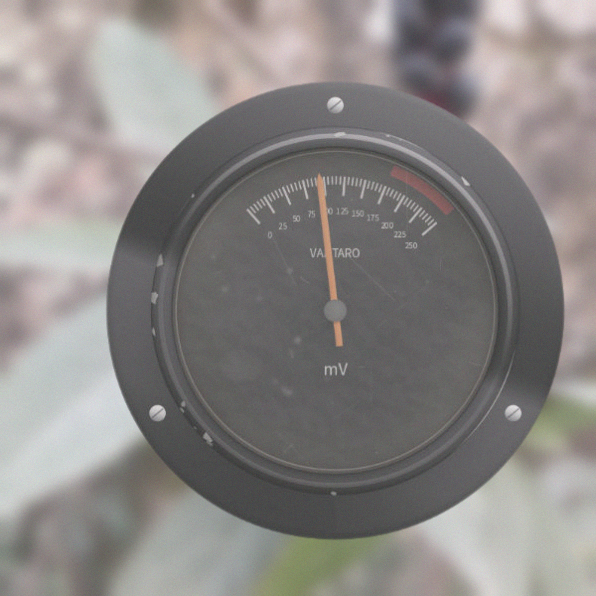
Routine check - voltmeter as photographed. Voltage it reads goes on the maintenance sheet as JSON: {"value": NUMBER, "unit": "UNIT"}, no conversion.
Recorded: {"value": 95, "unit": "mV"}
